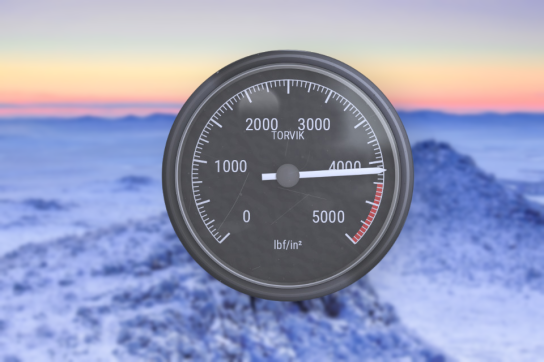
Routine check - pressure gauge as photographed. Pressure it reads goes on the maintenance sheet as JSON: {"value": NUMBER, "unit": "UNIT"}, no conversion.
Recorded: {"value": 4100, "unit": "psi"}
